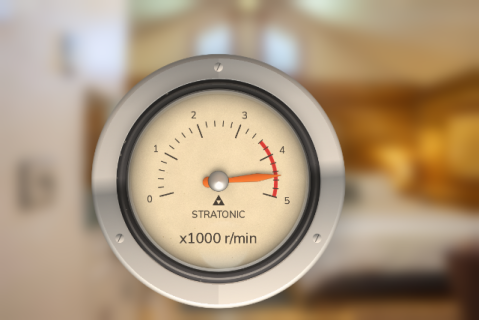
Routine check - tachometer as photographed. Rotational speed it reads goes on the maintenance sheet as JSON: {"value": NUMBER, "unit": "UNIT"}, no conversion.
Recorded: {"value": 4500, "unit": "rpm"}
